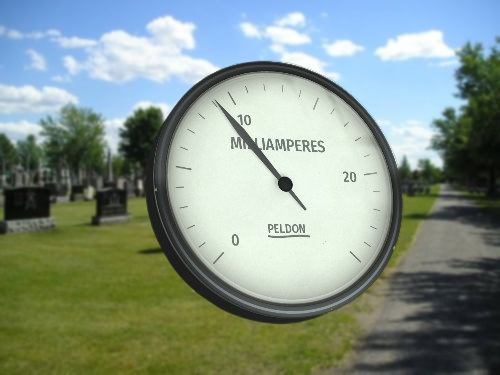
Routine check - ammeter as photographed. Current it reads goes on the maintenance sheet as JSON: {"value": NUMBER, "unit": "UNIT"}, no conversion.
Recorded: {"value": 9, "unit": "mA"}
